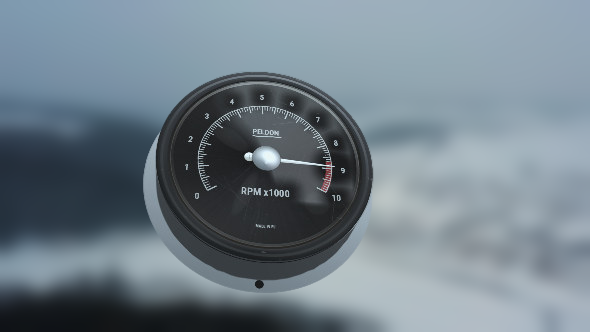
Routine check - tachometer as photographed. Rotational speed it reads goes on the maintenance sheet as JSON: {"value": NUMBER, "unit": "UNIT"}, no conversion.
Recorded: {"value": 9000, "unit": "rpm"}
